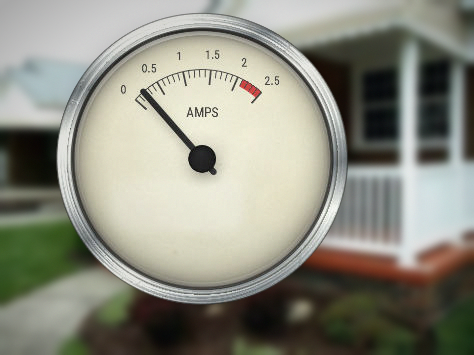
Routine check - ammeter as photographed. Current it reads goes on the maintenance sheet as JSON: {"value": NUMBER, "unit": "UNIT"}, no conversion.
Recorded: {"value": 0.2, "unit": "A"}
